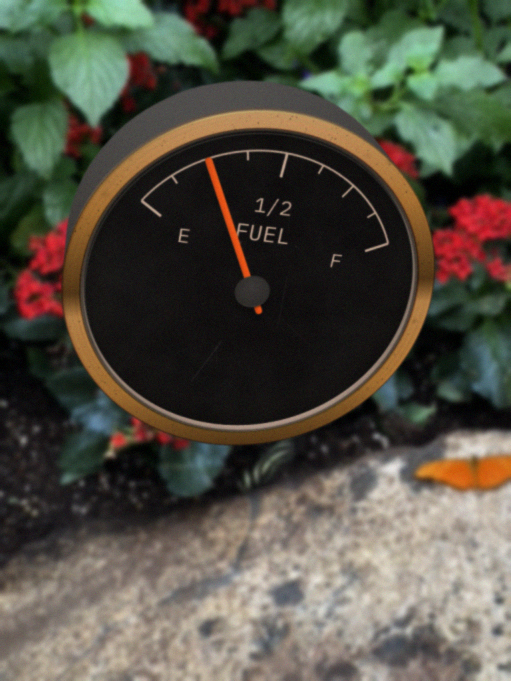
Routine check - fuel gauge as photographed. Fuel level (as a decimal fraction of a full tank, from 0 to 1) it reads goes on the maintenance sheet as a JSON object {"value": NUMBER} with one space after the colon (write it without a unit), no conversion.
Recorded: {"value": 0.25}
